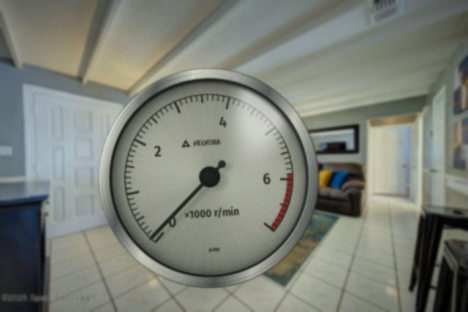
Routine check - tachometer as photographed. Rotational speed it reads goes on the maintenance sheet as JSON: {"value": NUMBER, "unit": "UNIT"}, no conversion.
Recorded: {"value": 100, "unit": "rpm"}
